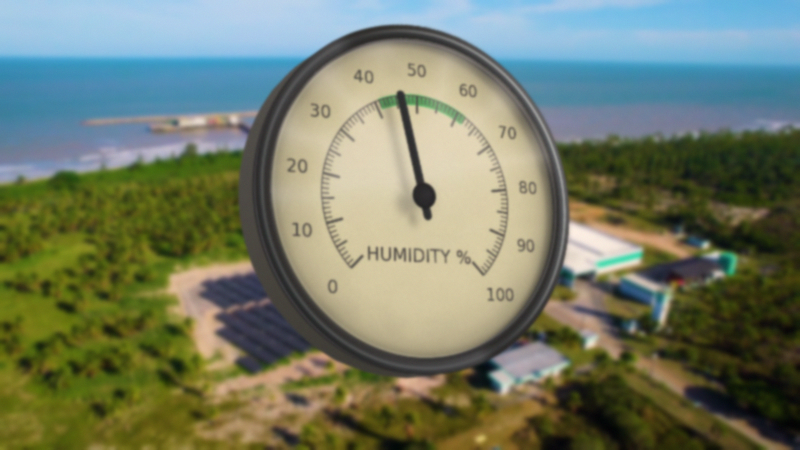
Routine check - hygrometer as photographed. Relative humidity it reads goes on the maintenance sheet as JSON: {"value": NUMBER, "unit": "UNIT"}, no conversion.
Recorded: {"value": 45, "unit": "%"}
